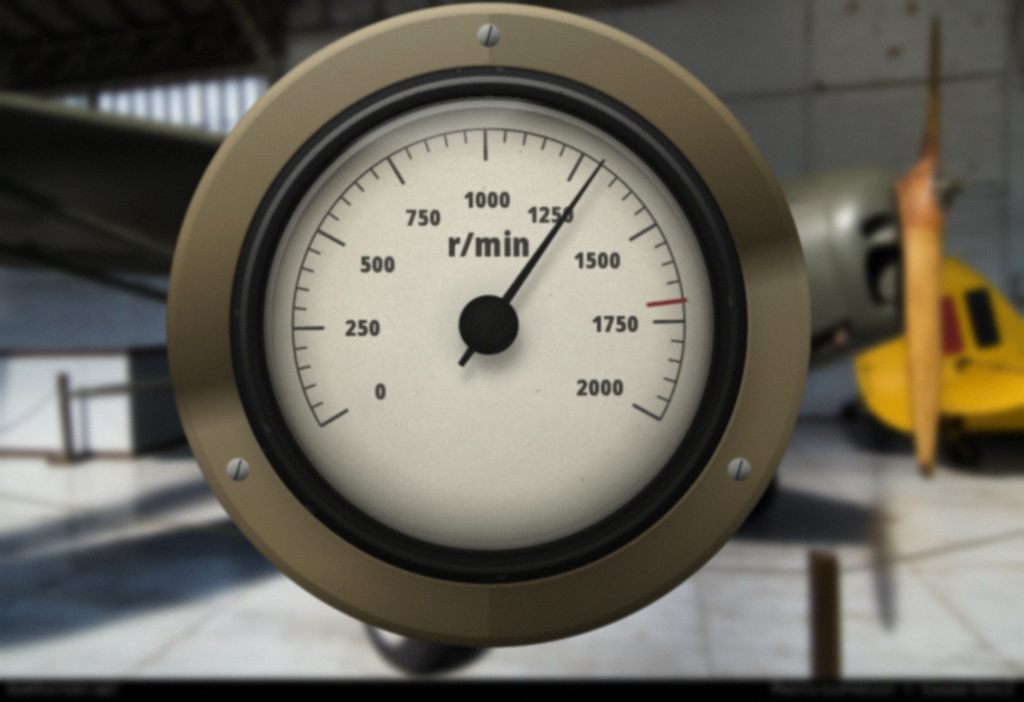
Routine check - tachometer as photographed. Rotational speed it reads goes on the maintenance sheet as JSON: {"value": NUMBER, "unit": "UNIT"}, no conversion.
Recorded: {"value": 1300, "unit": "rpm"}
